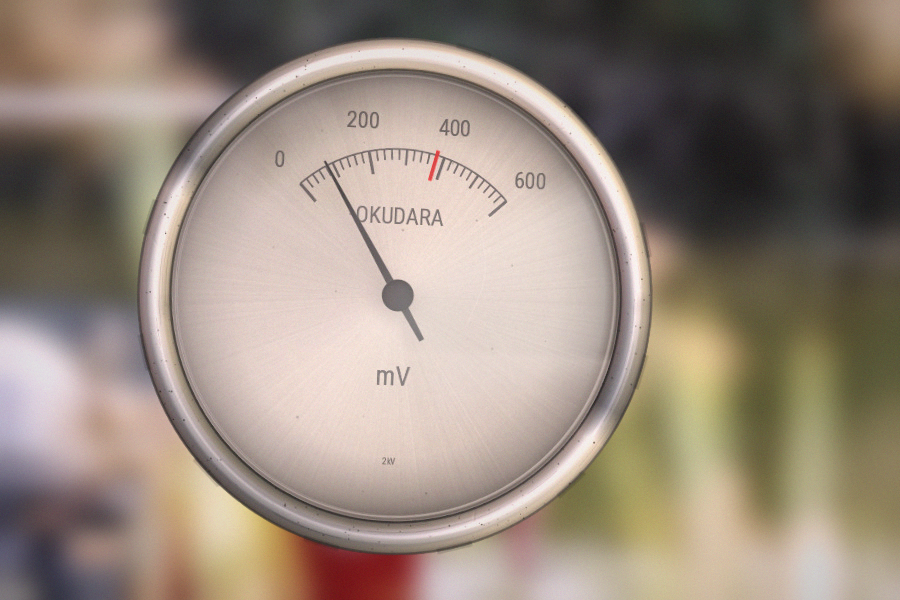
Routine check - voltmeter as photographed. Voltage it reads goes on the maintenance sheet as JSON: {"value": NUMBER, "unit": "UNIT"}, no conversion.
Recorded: {"value": 80, "unit": "mV"}
